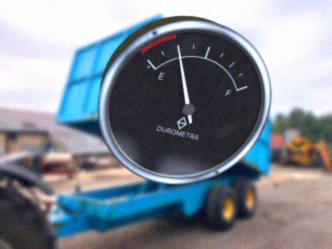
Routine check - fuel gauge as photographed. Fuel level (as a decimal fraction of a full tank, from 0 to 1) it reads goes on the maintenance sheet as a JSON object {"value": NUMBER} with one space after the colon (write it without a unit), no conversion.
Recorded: {"value": 0.25}
